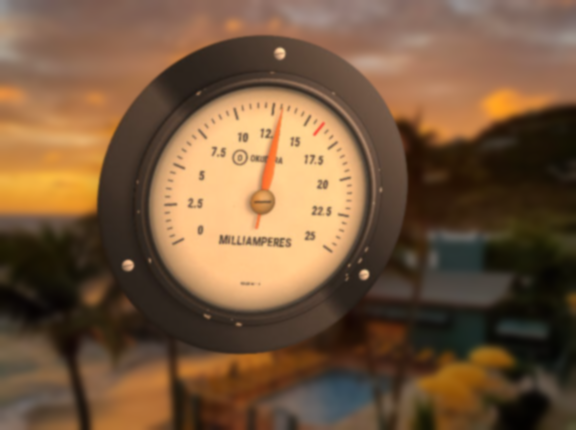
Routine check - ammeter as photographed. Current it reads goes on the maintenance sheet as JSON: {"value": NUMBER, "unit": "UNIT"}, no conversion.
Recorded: {"value": 13, "unit": "mA"}
